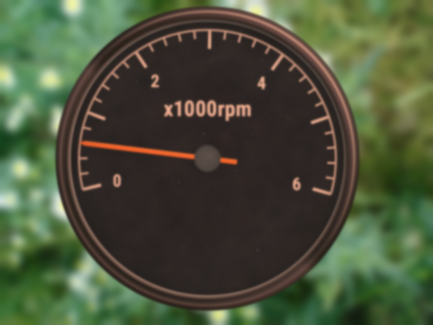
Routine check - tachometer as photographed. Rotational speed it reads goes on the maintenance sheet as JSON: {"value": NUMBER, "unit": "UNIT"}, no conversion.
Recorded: {"value": 600, "unit": "rpm"}
